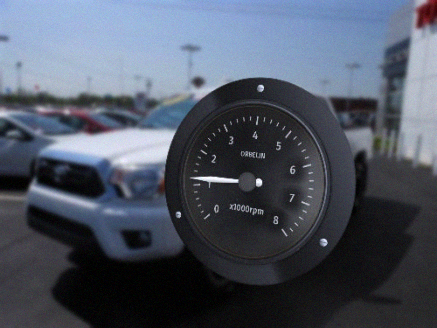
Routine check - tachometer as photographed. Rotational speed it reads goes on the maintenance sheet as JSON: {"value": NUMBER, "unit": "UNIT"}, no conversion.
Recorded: {"value": 1200, "unit": "rpm"}
